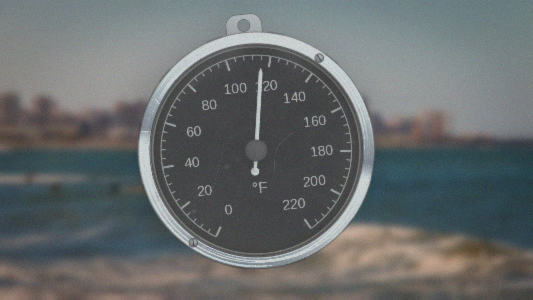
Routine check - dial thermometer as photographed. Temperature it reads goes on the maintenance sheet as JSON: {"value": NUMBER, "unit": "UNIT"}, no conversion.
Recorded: {"value": 116, "unit": "°F"}
